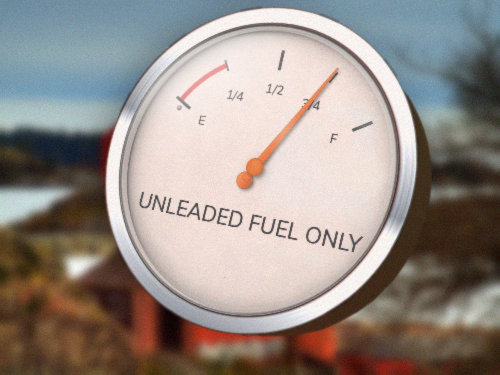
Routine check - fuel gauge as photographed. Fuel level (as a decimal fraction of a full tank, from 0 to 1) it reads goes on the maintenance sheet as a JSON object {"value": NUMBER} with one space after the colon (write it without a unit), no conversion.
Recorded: {"value": 0.75}
